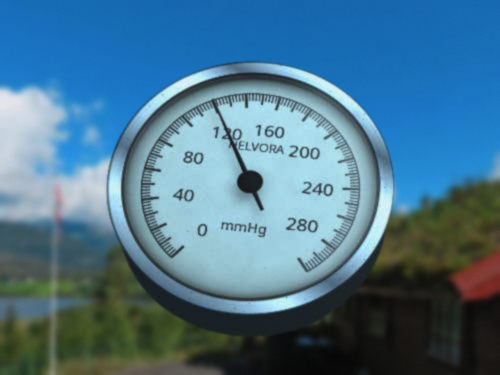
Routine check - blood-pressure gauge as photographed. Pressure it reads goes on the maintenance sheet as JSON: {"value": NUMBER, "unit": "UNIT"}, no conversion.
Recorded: {"value": 120, "unit": "mmHg"}
